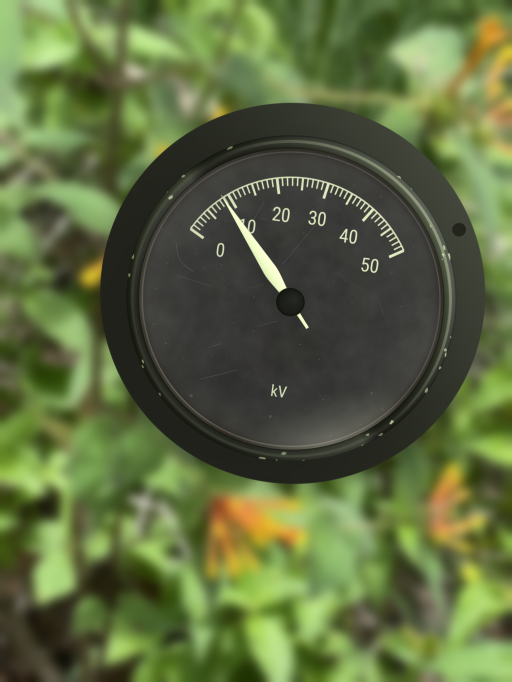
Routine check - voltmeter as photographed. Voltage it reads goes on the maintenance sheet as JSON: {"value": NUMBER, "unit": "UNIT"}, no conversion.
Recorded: {"value": 9, "unit": "kV"}
